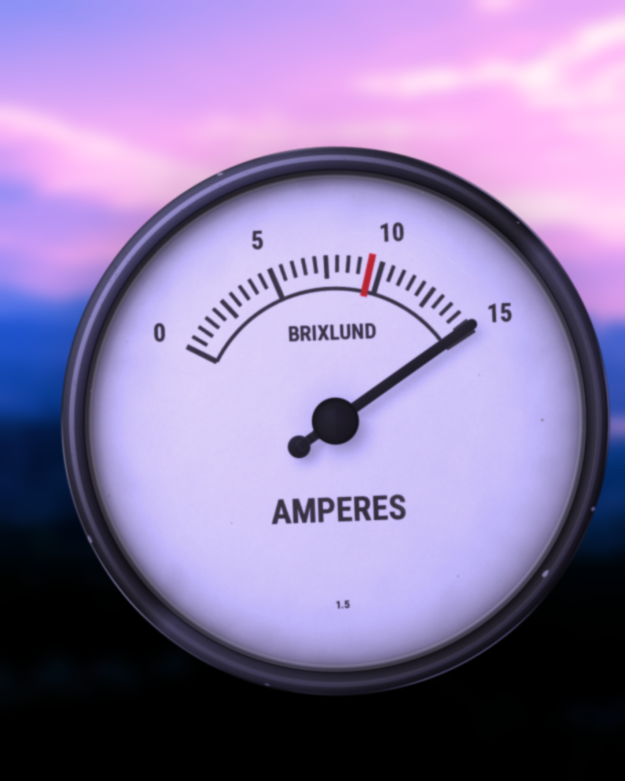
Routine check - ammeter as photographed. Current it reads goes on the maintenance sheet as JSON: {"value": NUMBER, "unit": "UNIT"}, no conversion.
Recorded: {"value": 14.75, "unit": "A"}
